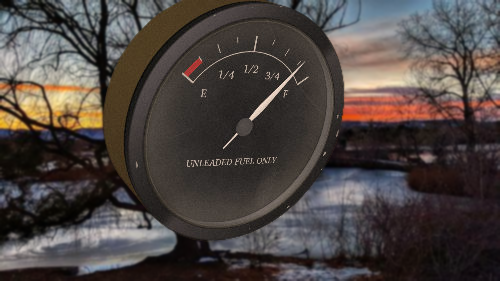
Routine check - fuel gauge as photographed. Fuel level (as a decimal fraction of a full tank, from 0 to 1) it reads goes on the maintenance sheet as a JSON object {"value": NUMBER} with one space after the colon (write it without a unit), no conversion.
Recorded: {"value": 0.875}
